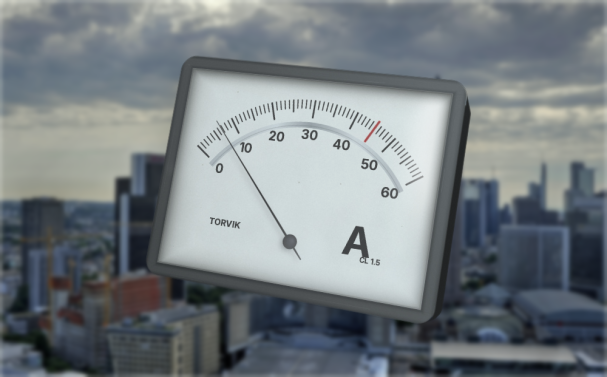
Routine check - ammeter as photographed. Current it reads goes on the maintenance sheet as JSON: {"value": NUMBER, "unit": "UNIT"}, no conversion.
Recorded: {"value": 7, "unit": "A"}
